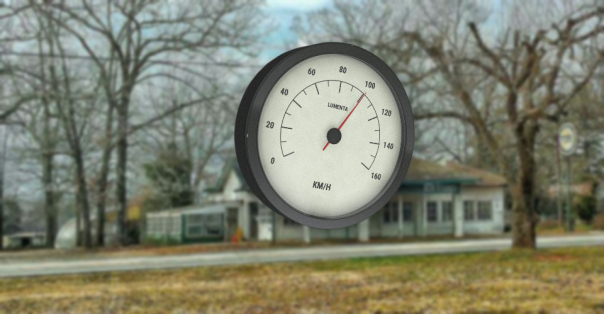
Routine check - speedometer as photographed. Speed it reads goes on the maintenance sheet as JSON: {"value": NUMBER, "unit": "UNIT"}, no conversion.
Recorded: {"value": 100, "unit": "km/h"}
